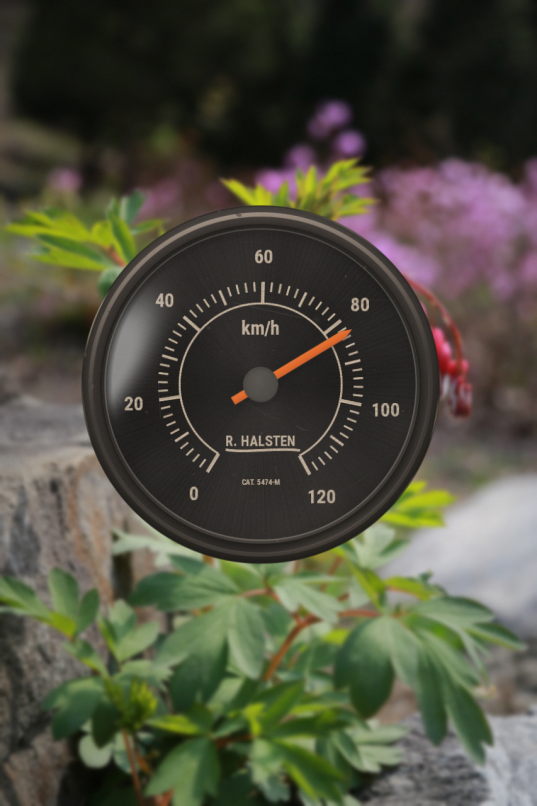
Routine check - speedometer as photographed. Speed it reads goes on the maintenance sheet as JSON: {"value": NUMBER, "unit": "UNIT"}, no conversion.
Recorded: {"value": 83, "unit": "km/h"}
